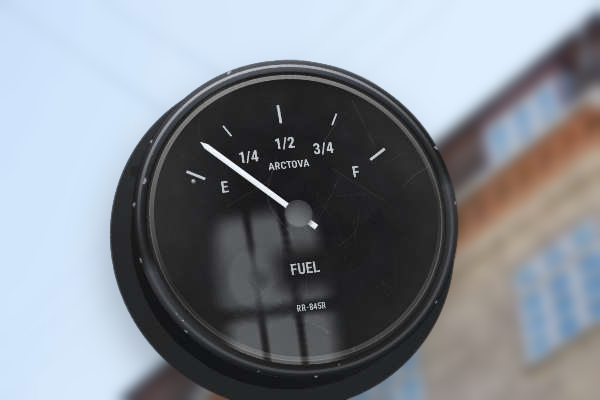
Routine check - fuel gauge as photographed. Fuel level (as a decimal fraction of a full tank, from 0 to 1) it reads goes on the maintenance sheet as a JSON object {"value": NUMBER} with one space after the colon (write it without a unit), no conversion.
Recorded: {"value": 0.125}
